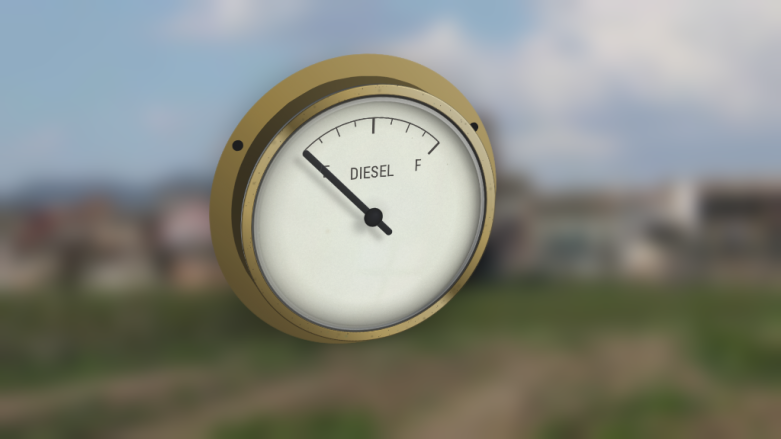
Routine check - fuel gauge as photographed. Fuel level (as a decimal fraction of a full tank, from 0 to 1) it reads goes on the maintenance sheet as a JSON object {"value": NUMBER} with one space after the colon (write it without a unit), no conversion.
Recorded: {"value": 0}
